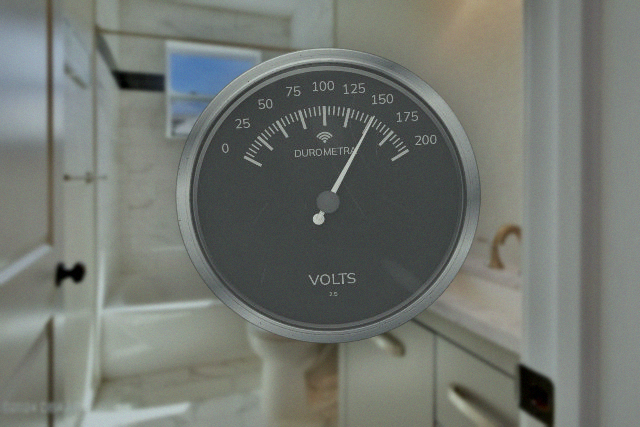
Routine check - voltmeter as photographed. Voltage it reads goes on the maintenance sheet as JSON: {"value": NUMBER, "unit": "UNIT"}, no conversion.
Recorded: {"value": 150, "unit": "V"}
